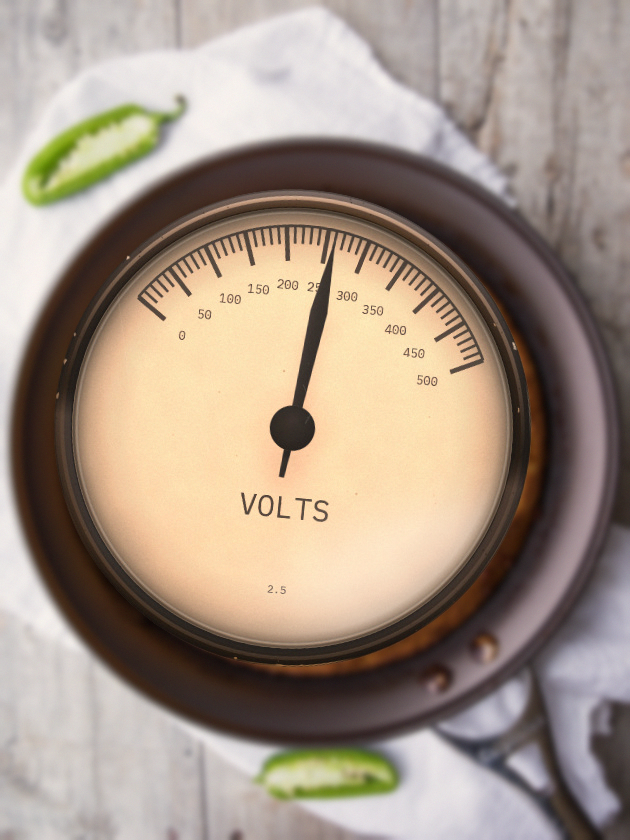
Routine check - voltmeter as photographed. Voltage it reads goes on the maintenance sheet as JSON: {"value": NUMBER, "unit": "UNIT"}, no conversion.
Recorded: {"value": 260, "unit": "V"}
